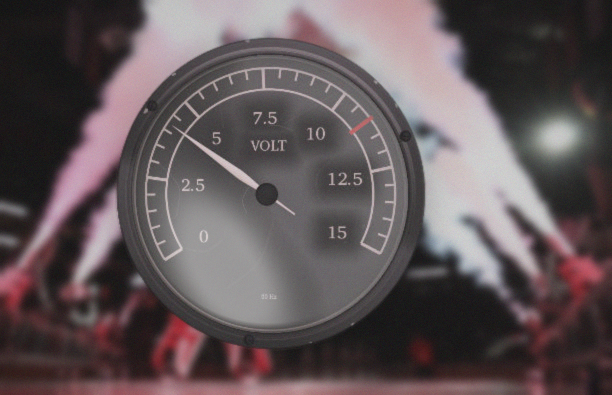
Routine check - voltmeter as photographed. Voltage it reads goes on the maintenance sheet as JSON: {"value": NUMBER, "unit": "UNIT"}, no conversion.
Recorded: {"value": 4.25, "unit": "V"}
